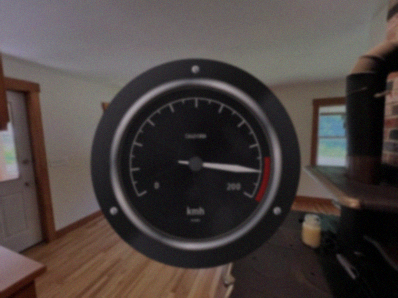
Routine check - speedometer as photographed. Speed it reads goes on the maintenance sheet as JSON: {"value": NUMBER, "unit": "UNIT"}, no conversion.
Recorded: {"value": 180, "unit": "km/h"}
